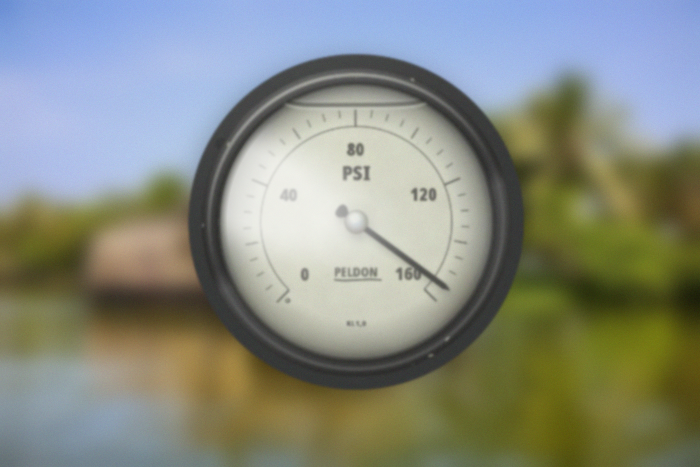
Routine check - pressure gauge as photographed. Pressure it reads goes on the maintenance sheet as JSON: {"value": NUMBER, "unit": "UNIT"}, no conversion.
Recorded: {"value": 155, "unit": "psi"}
